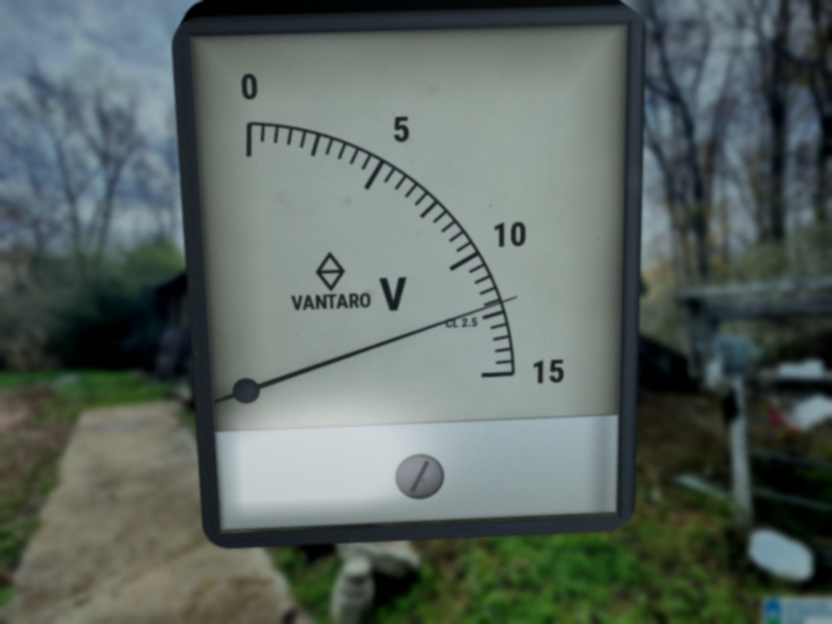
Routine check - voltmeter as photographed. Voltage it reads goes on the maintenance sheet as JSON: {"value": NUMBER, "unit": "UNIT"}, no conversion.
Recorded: {"value": 12, "unit": "V"}
